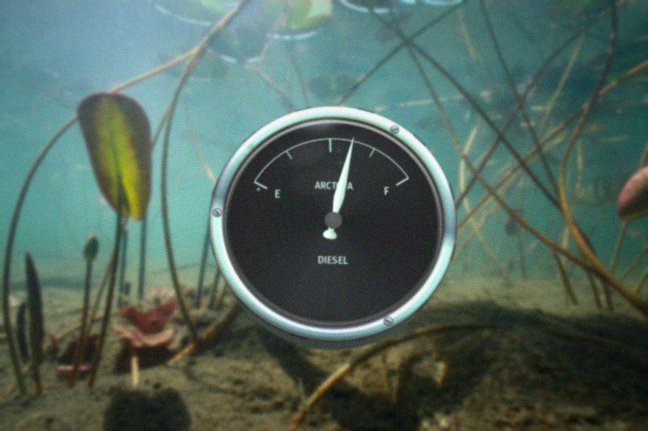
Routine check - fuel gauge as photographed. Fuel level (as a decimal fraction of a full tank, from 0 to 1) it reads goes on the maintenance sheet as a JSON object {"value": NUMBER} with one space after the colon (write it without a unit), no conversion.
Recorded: {"value": 0.625}
